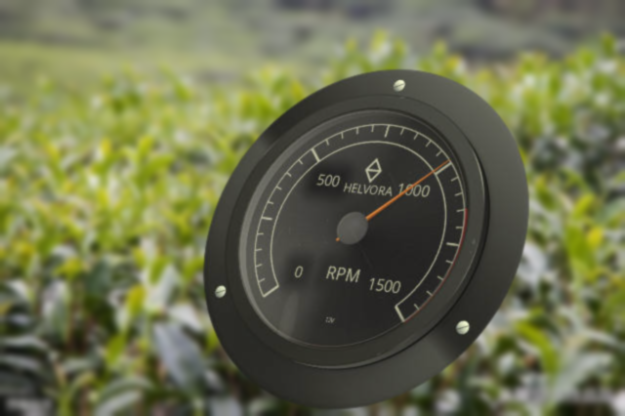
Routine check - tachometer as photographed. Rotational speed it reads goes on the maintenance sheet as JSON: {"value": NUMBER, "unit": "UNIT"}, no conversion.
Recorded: {"value": 1000, "unit": "rpm"}
